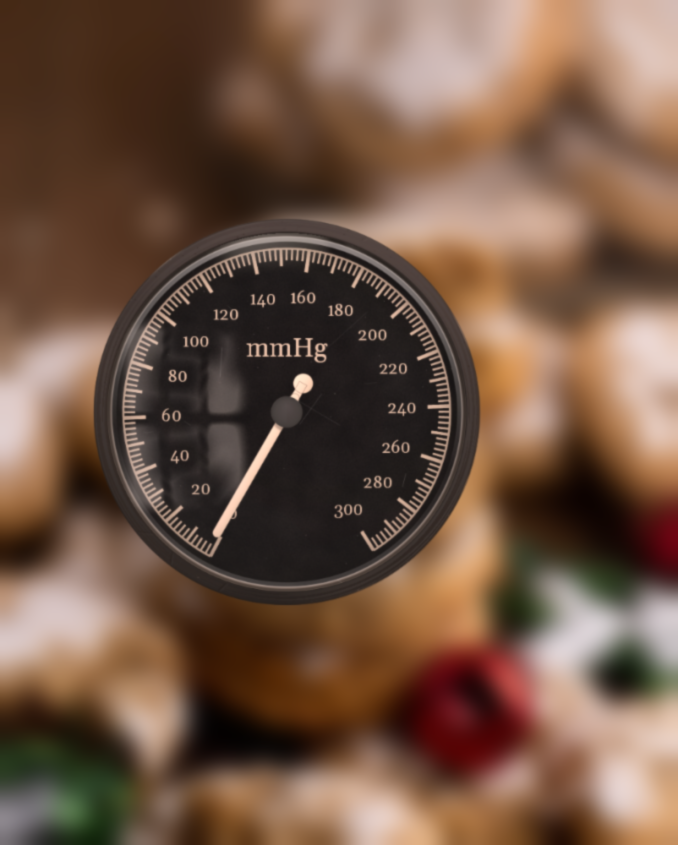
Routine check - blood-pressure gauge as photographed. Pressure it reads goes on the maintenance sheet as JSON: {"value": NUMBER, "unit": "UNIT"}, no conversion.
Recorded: {"value": 2, "unit": "mmHg"}
